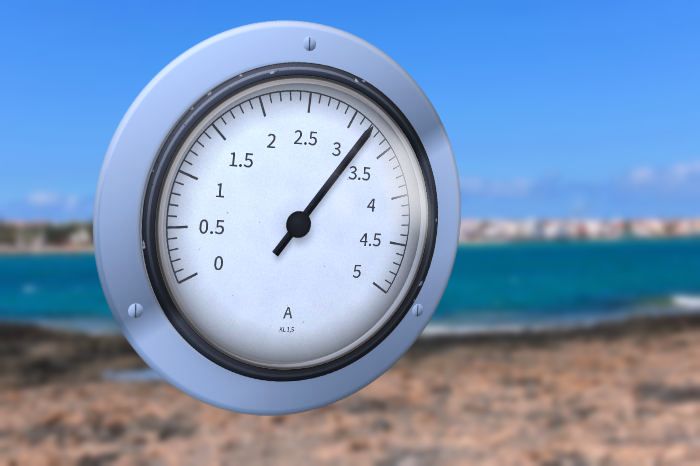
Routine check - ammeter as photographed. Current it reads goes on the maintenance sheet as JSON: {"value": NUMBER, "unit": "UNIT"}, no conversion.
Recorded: {"value": 3.2, "unit": "A"}
